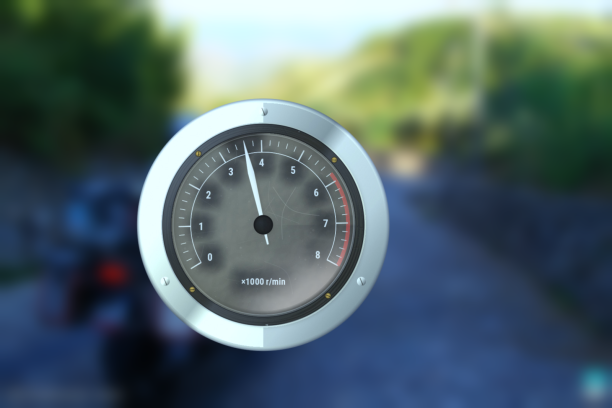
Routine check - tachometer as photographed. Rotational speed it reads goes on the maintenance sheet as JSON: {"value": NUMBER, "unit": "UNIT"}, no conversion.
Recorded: {"value": 3600, "unit": "rpm"}
